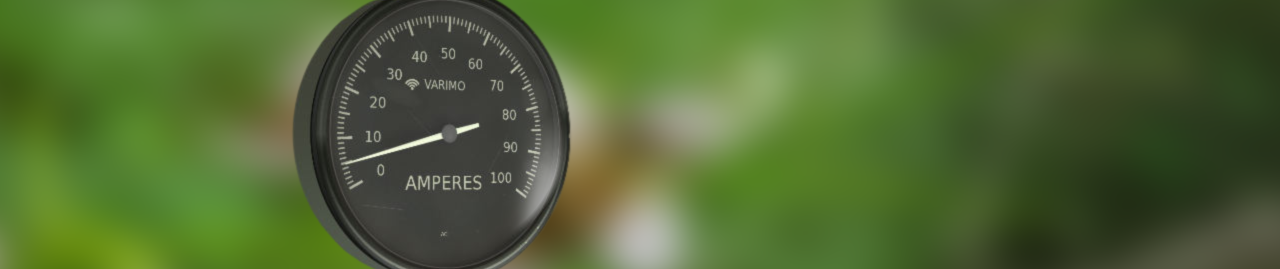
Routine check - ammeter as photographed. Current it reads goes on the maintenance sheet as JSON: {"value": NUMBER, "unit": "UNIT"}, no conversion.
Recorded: {"value": 5, "unit": "A"}
